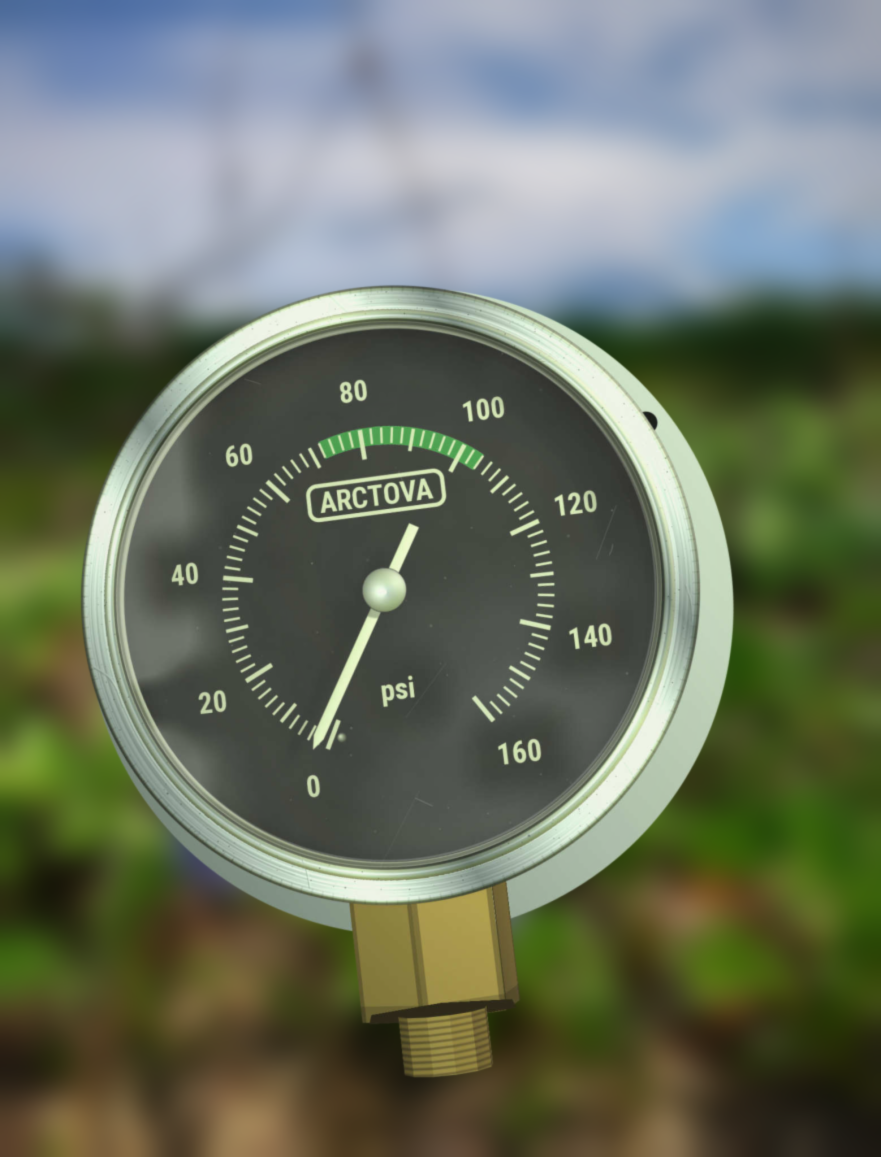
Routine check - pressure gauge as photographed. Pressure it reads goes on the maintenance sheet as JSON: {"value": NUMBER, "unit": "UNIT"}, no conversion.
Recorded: {"value": 2, "unit": "psi"}
